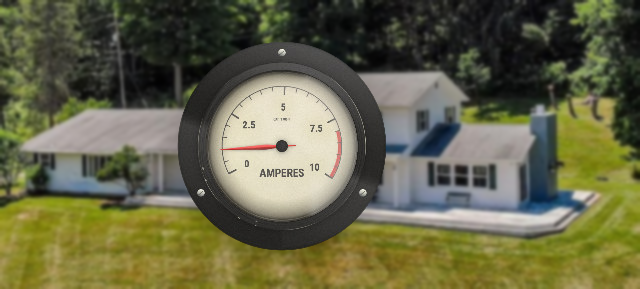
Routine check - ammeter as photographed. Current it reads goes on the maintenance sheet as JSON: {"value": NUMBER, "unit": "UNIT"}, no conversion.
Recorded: {"value": 1, "unit": "A"}
